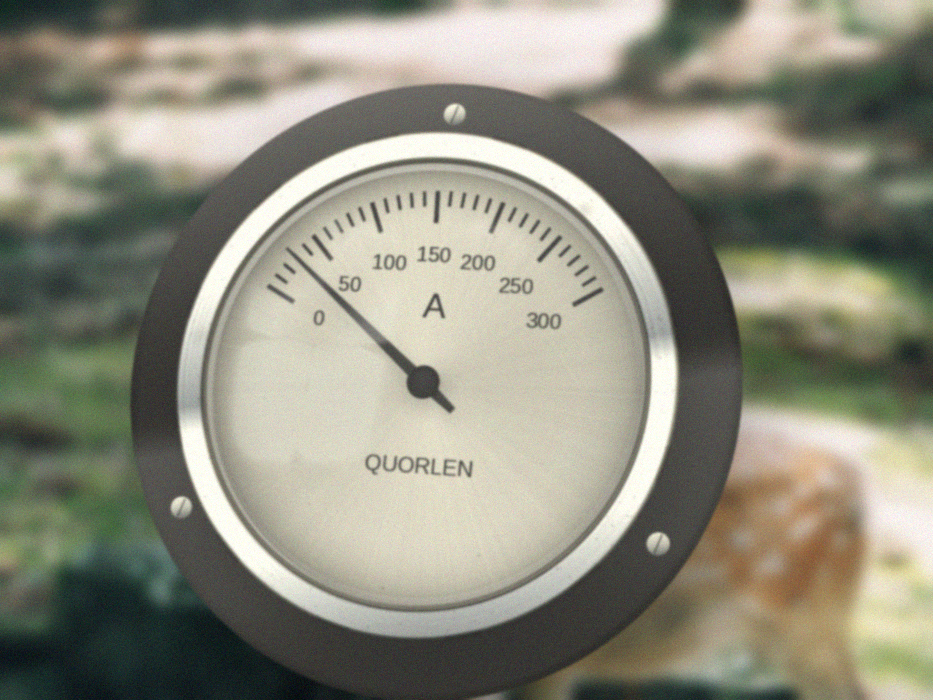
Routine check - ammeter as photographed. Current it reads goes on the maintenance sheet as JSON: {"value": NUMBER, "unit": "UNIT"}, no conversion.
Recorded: {"value": 30, "unit": "A"}
